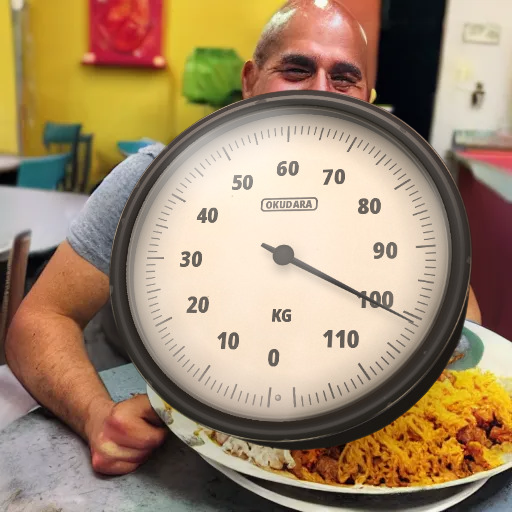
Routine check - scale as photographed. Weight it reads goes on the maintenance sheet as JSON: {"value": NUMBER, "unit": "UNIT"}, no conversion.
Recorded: {"value": 101, "unit": "kg"}
